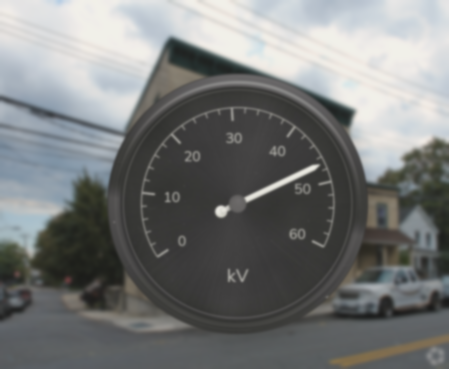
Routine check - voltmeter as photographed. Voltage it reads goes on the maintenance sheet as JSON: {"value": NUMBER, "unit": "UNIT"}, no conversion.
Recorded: {"value": 47, "unit": "kV"}
